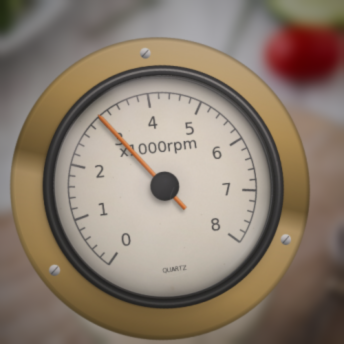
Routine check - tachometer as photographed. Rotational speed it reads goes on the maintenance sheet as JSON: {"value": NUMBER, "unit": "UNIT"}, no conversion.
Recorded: {"value": 3000, "unit": "rpm"}
